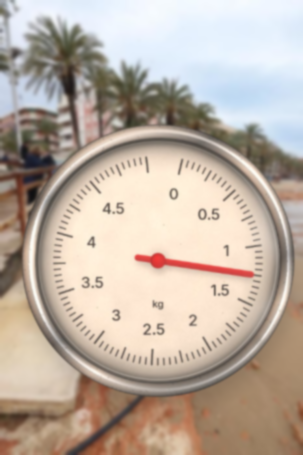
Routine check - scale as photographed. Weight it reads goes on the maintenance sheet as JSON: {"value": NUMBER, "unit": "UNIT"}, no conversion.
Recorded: {"value": 1.25, "unit": "kg"}
